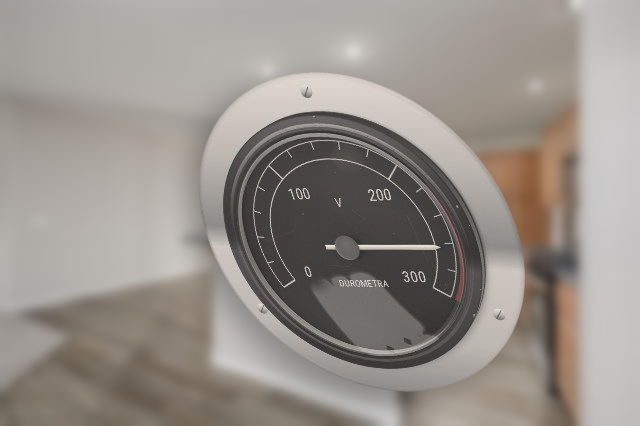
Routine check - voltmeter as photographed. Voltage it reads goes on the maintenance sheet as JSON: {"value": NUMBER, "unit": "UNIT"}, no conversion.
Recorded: {"value": 260, "unit": "V"}
